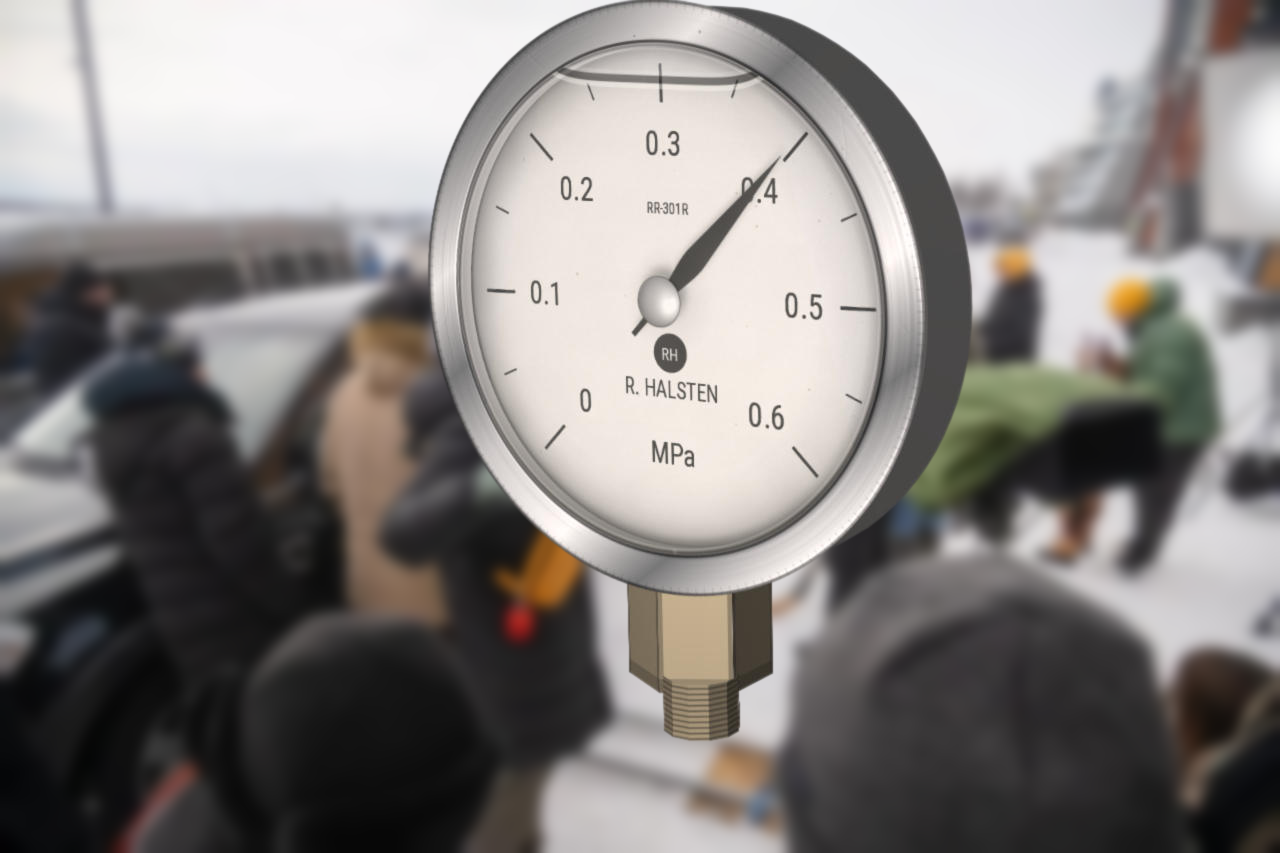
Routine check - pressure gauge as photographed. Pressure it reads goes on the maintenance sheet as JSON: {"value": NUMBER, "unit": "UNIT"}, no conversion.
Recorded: {"value": 0.4, "unit": "MPa"}
